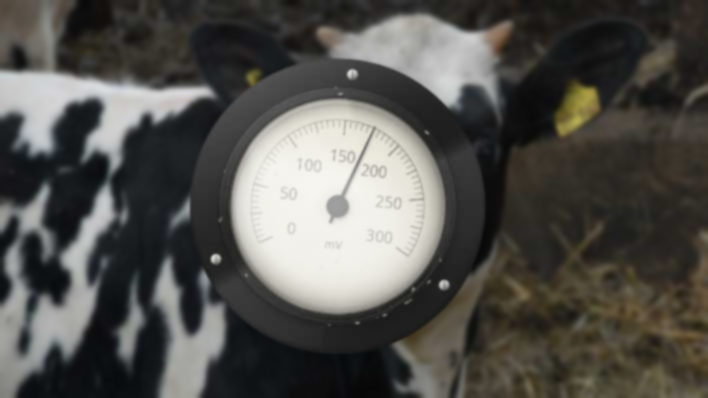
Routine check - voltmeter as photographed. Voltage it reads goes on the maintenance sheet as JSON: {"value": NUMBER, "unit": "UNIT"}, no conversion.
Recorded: {"value": 175, "unit": "mV"}
